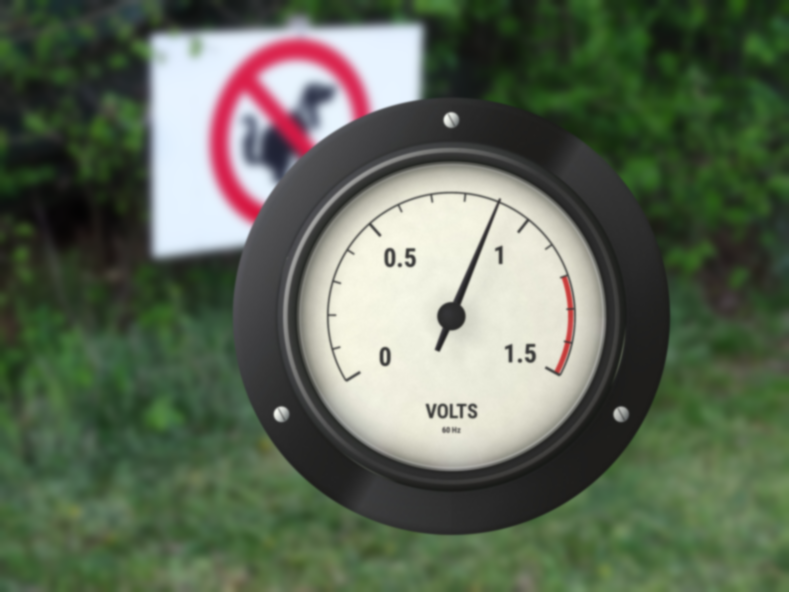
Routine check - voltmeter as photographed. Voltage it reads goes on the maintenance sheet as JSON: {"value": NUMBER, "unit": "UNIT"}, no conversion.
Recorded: {"value": 0.9, "unit": "V"}
